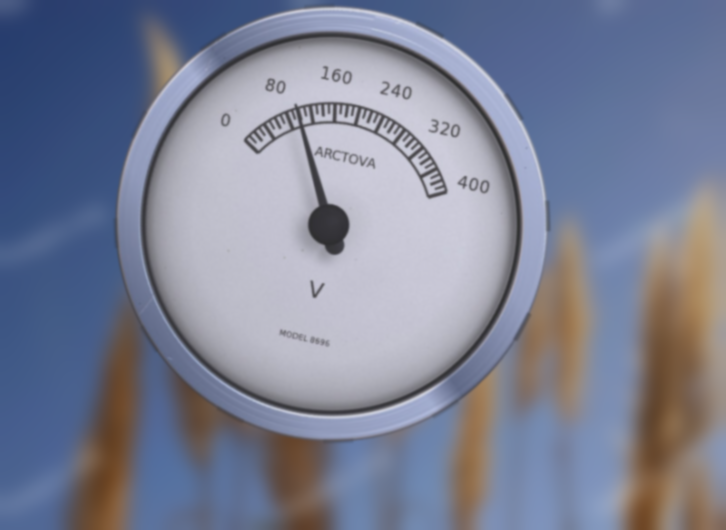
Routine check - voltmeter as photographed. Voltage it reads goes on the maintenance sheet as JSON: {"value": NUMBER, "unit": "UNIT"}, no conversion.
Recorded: {"value": 100, "unit": "V"}
